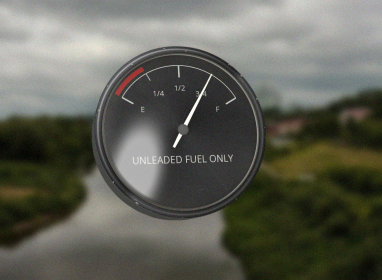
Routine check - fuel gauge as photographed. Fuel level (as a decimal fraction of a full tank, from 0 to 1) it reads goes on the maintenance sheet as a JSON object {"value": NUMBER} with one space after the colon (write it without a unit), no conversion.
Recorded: {"value": 0.75}
